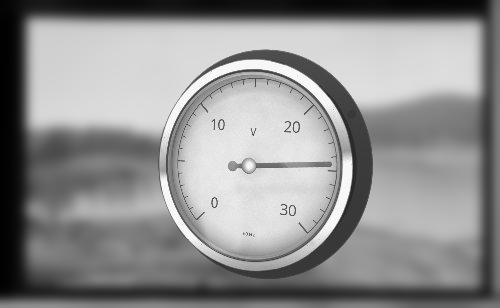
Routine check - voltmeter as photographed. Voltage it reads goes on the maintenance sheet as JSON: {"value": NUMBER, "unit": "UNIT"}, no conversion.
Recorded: {"value": 24.5, "unit": "V"}
